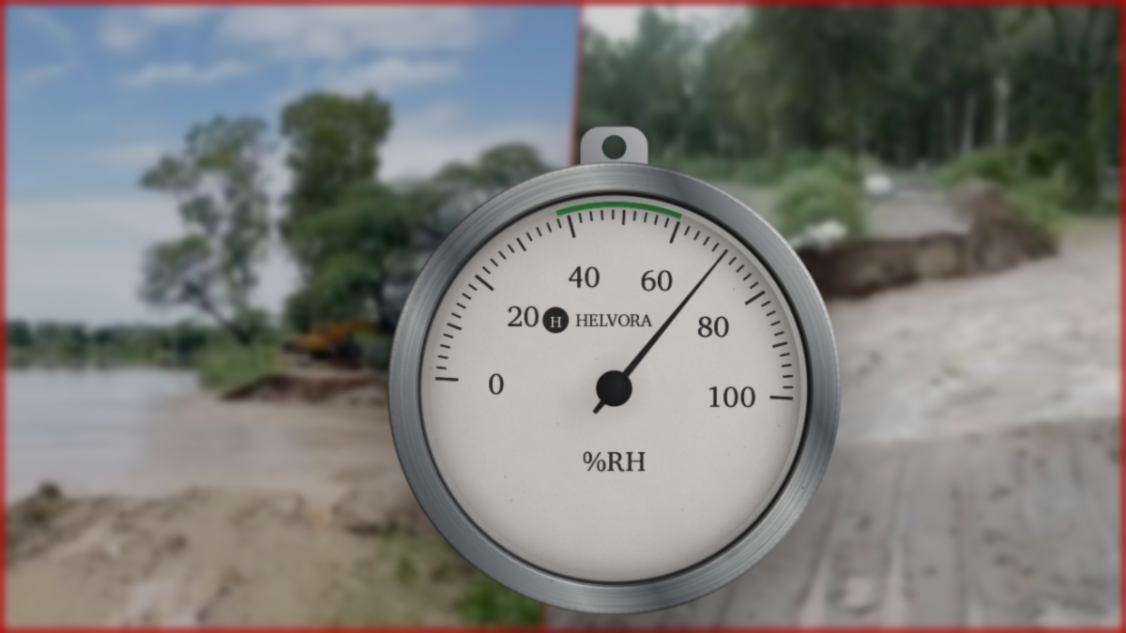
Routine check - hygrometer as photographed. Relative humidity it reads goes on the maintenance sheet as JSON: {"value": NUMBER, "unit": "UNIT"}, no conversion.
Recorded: {"value": 70, "unit": "%"}
